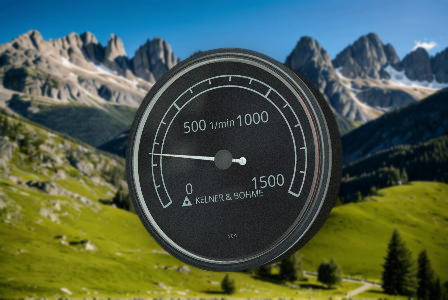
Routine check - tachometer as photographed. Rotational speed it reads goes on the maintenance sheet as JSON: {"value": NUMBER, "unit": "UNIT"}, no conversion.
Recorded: {"value": 250, "unit": "rpm"}
